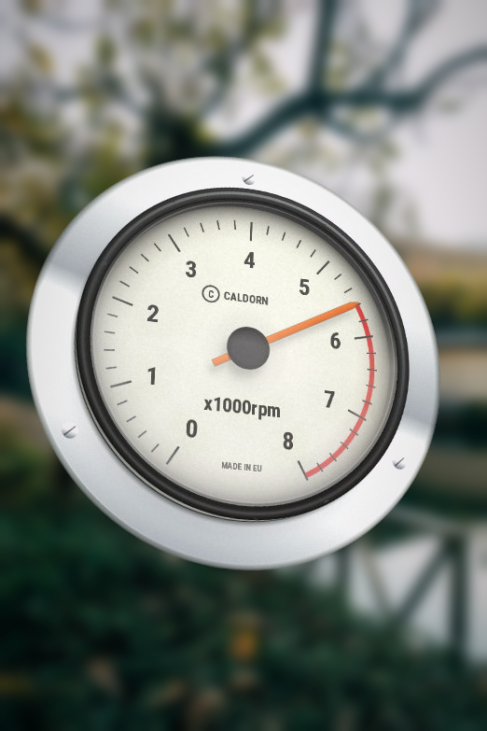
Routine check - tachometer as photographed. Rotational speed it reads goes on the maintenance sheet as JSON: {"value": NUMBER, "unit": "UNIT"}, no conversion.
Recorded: {"value": 5600, "unit": "rpm"}
